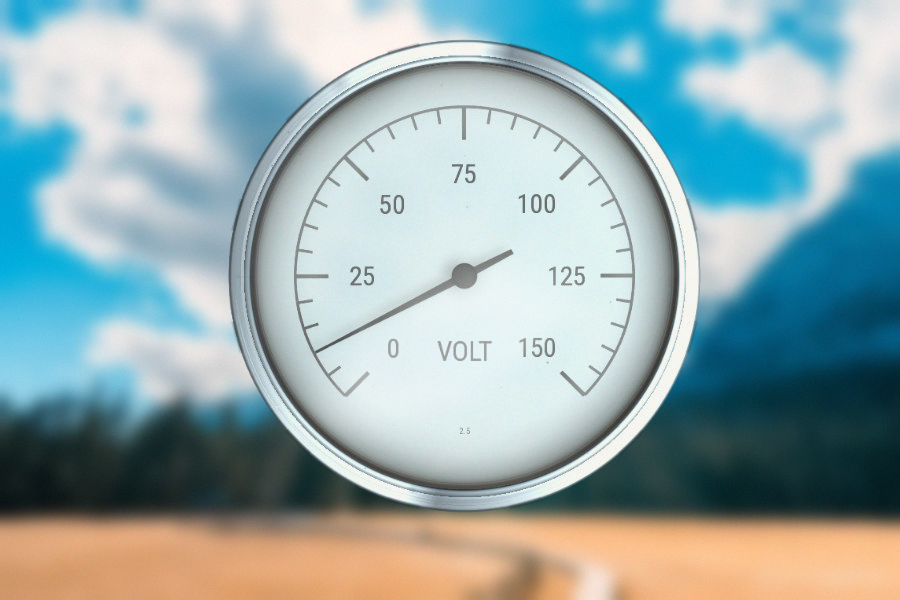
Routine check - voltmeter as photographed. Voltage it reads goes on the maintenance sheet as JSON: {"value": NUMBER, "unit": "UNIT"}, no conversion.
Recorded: {"value": 10, "unit": "V"}
